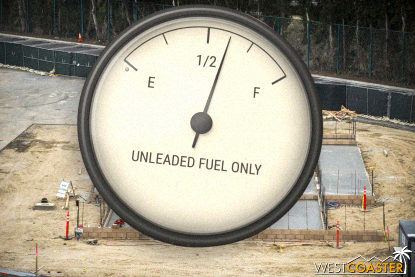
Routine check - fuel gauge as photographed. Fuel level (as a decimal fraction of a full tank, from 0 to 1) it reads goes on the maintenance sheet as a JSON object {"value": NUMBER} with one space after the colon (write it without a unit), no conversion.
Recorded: {"value": 0.625}
